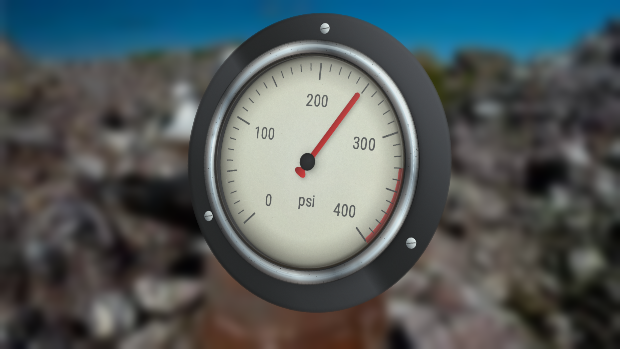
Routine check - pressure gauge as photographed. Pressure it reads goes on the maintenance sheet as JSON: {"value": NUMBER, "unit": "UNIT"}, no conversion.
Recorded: {"value": 250, "unit": "psi"}
